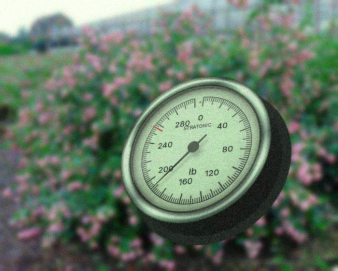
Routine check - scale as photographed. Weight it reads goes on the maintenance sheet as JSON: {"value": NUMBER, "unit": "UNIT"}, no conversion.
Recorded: {"value": 190, "unit": "lb"}
